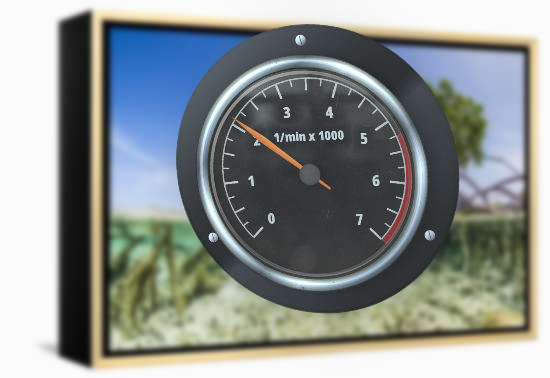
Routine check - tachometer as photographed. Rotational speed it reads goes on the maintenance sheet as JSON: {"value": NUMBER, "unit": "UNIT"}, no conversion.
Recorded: {"value": 2125, "unit": "rpm"}
